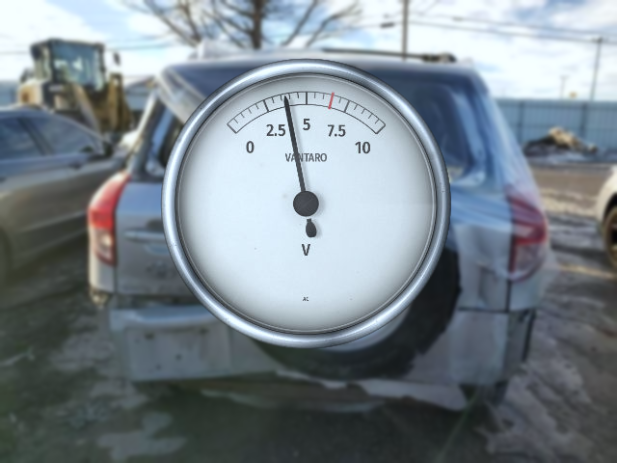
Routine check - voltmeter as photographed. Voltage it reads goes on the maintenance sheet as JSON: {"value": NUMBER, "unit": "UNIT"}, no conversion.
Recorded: {"value": 3.75, "unit": "V"}
